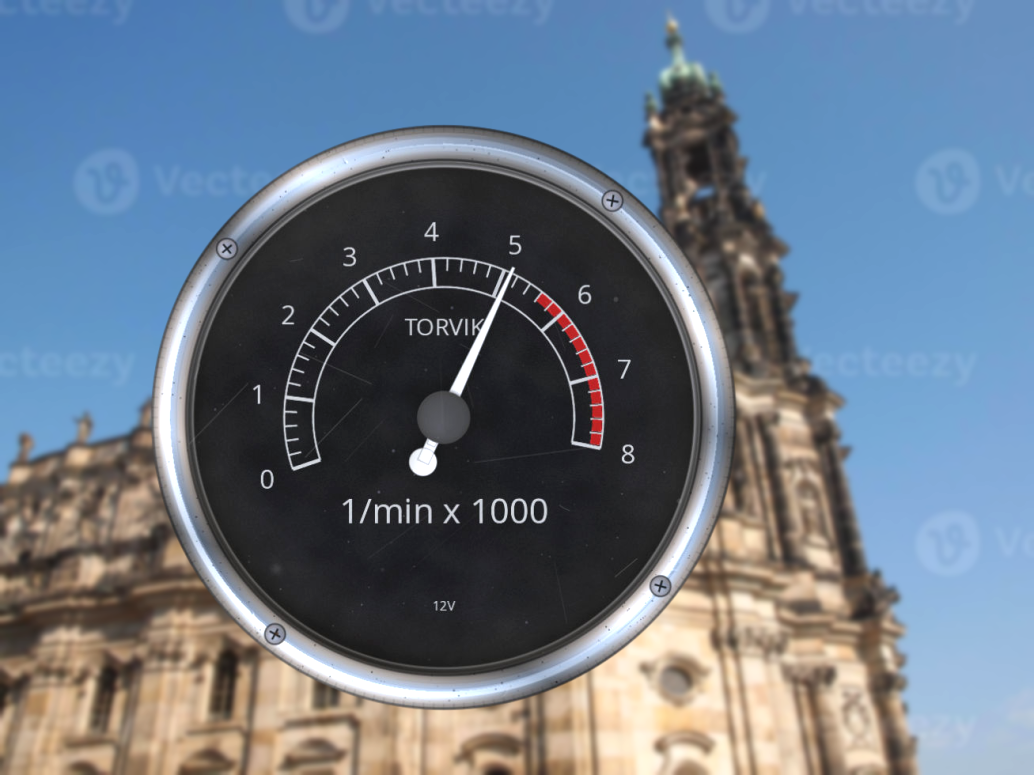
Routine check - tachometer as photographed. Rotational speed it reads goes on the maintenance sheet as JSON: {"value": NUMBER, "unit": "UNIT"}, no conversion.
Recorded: {"value": 5100, "unit": "rpm"}
